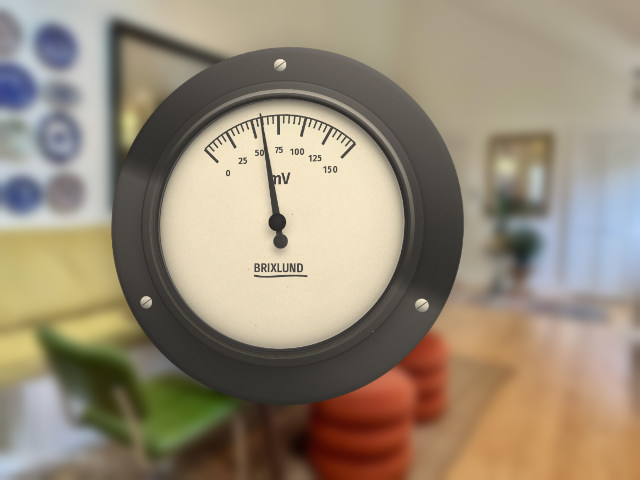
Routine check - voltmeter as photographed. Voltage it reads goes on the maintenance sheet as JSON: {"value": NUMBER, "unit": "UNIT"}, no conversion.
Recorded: {"value": 60, "unit": "mV"}
